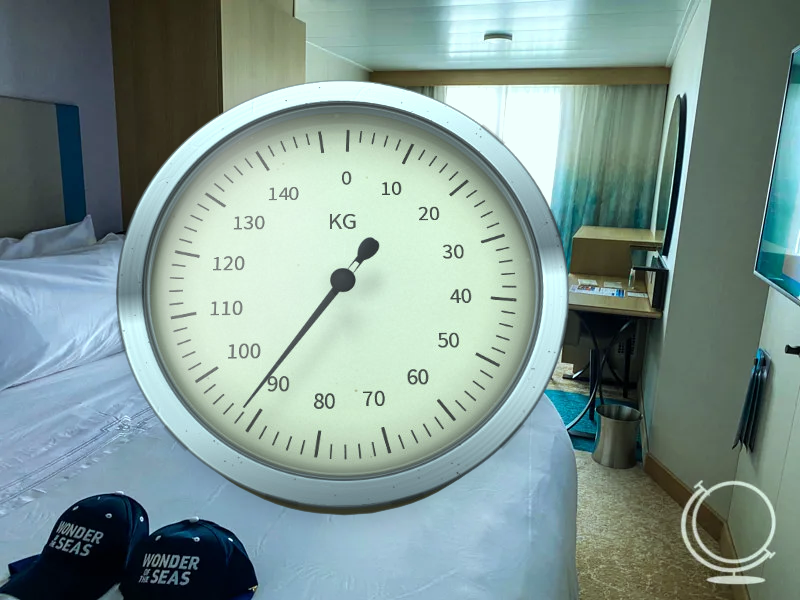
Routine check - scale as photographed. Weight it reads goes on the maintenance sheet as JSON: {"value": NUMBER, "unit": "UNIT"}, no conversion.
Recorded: {"value": 92, "unit": "kg"}
